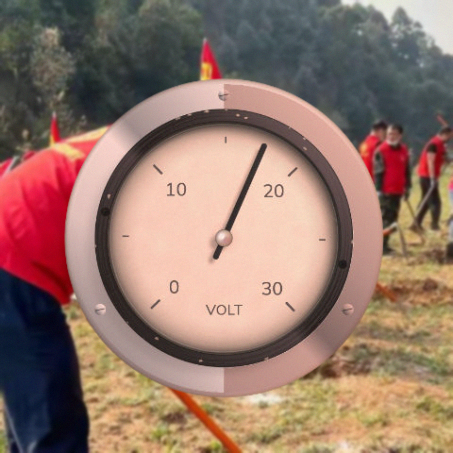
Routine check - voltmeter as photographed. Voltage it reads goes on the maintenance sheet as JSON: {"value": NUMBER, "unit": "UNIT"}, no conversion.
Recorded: {"value": 17.5, "unit": "V"}
